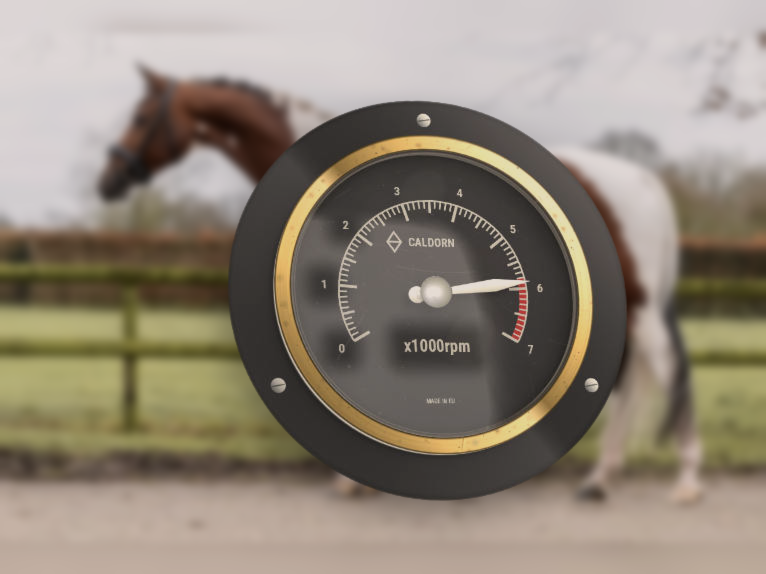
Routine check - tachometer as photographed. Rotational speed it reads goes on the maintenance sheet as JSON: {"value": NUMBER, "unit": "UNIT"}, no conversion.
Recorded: {"value": 5900, "unit": "rpm"}
